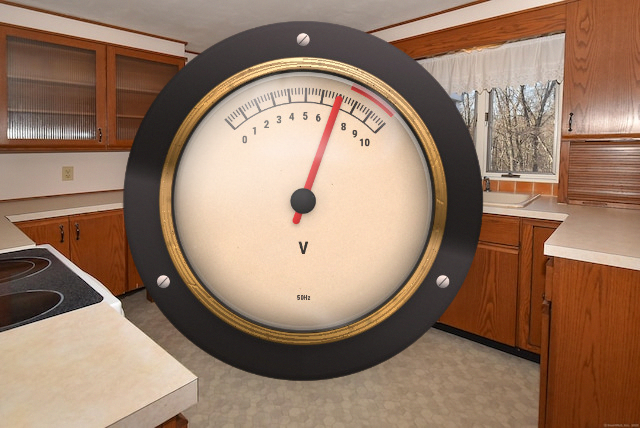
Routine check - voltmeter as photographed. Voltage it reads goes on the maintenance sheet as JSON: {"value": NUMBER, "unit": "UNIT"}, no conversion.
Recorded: {"value": 7, "unit": "V"}
